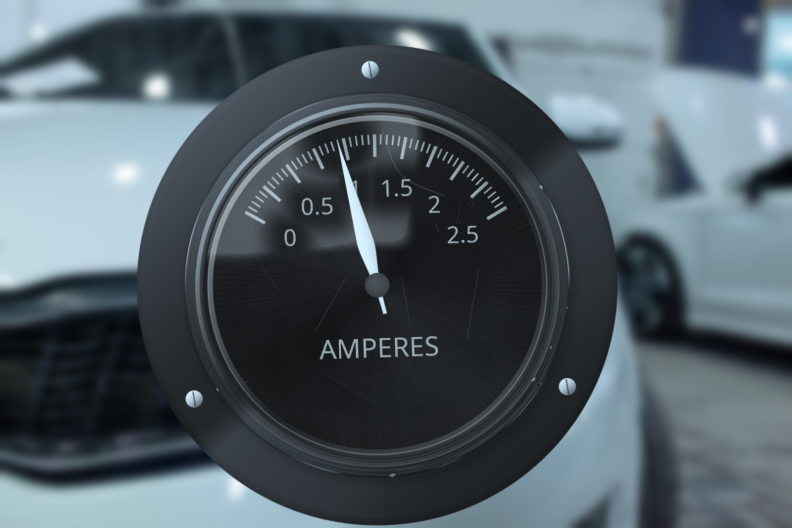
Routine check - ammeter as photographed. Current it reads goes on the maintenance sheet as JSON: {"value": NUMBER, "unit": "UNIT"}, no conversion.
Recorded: {"value": 0.95, "unit": "A"}
